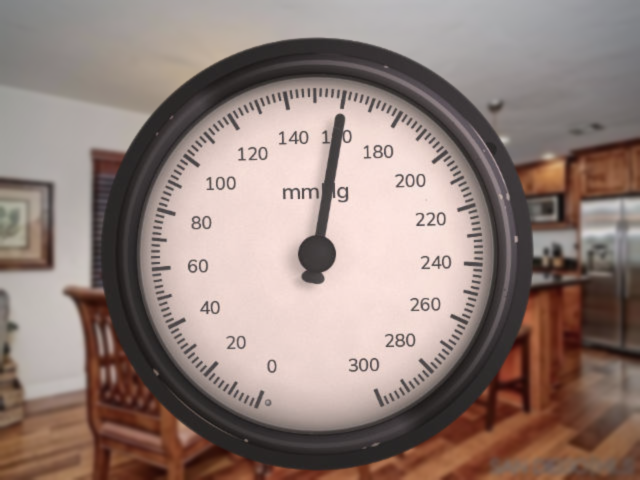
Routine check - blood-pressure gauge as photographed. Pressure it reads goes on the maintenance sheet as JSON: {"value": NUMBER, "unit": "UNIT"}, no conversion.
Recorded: {"value": 160, "unit": "mmHg"}
